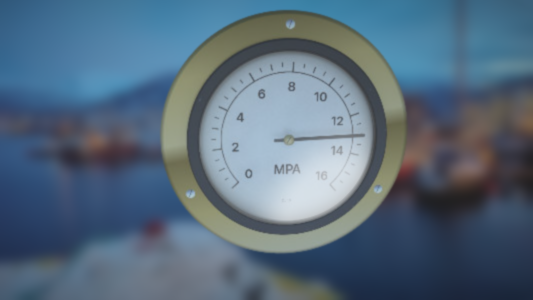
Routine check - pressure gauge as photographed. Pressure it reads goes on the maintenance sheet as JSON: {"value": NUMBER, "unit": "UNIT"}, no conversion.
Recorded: {"value": 13, "unit": "MPa"}
